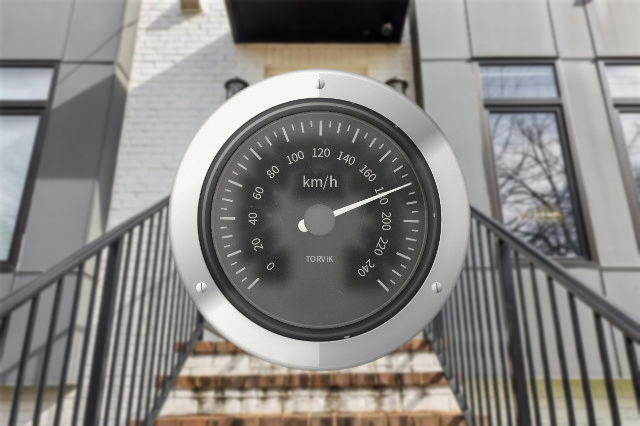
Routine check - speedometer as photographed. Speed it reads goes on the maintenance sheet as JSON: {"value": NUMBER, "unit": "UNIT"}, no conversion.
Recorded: {"value": 180, "unit": "km/h"}
